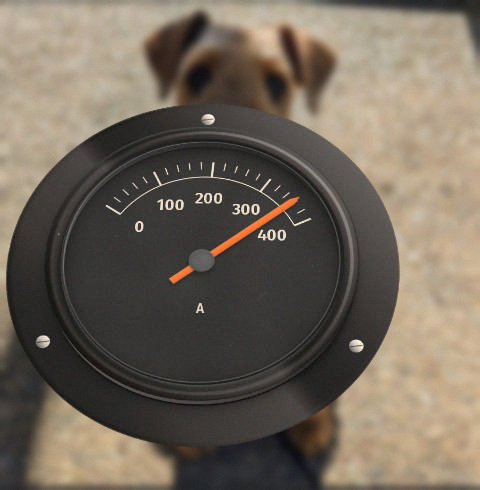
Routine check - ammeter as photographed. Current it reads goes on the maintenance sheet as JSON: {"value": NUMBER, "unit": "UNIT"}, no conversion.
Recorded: {"value": 360, "unit": "A"}
